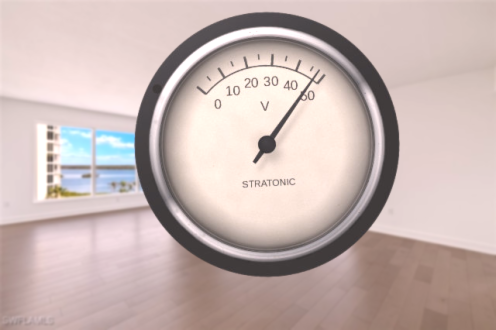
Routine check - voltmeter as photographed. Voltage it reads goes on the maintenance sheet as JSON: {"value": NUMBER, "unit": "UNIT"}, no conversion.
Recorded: {"value": 47.5, "unit": "V"}
